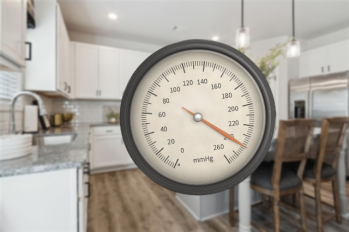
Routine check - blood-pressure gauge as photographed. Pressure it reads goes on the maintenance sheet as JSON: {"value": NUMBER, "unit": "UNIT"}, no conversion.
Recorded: {"value": 240, "unit": "mmHg"}
